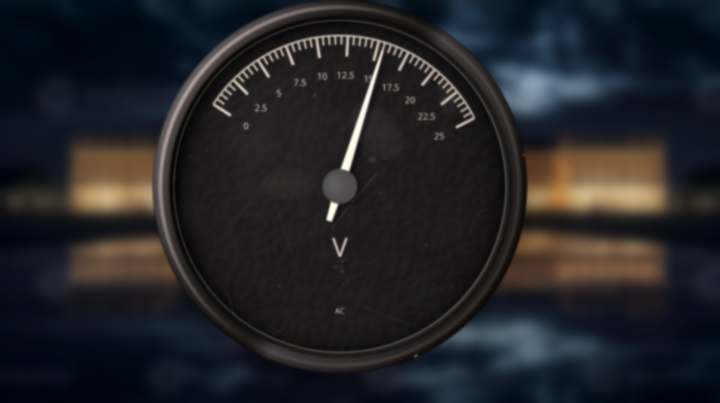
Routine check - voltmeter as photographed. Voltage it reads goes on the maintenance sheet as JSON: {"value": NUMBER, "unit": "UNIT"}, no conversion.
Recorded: {"value": 15.5, "unit": "V"}
